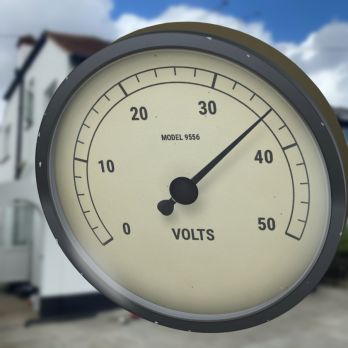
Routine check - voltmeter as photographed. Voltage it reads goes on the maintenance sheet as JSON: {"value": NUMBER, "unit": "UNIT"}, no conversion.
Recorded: {"value": 36, "unit": "V"}
